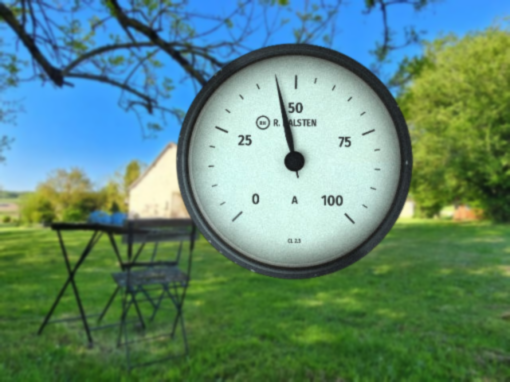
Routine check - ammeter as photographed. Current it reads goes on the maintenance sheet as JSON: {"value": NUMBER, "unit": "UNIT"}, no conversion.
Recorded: {"value": 45, "unit": "A"}
